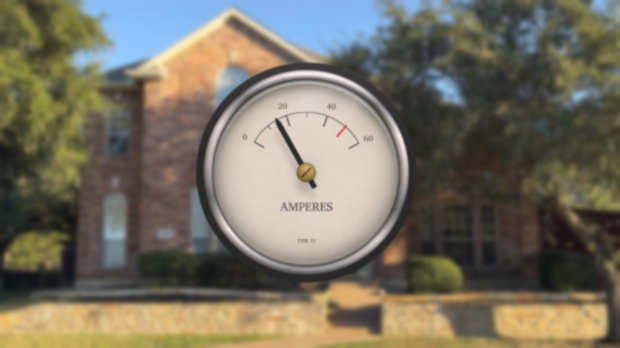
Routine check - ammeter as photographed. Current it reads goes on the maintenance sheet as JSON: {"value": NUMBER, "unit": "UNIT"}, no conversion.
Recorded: {"value": 15, "unit": "A"}
